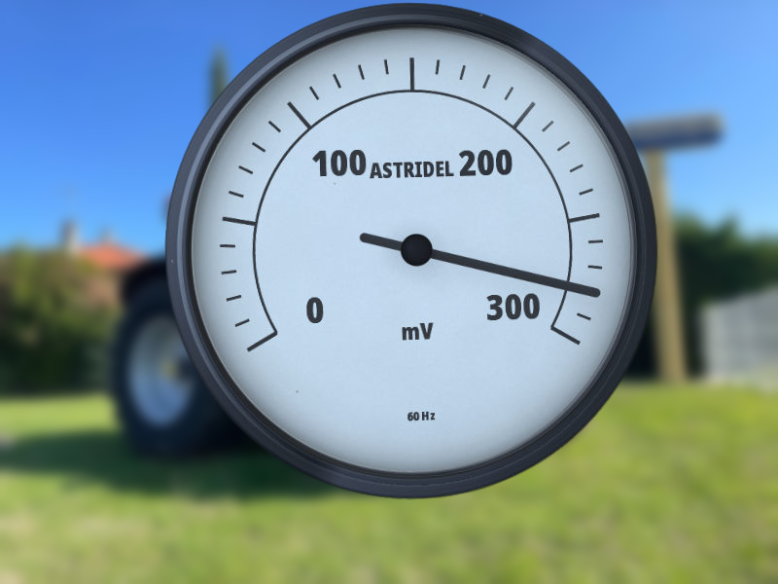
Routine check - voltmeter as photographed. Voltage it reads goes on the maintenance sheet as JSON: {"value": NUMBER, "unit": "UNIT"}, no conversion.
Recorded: {"value": 280, "unit": "mV"}
